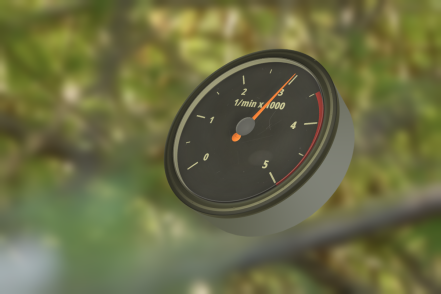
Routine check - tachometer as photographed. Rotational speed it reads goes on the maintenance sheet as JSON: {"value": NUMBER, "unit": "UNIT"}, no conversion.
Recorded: {"value": 3000, "unit": "rpm"}
